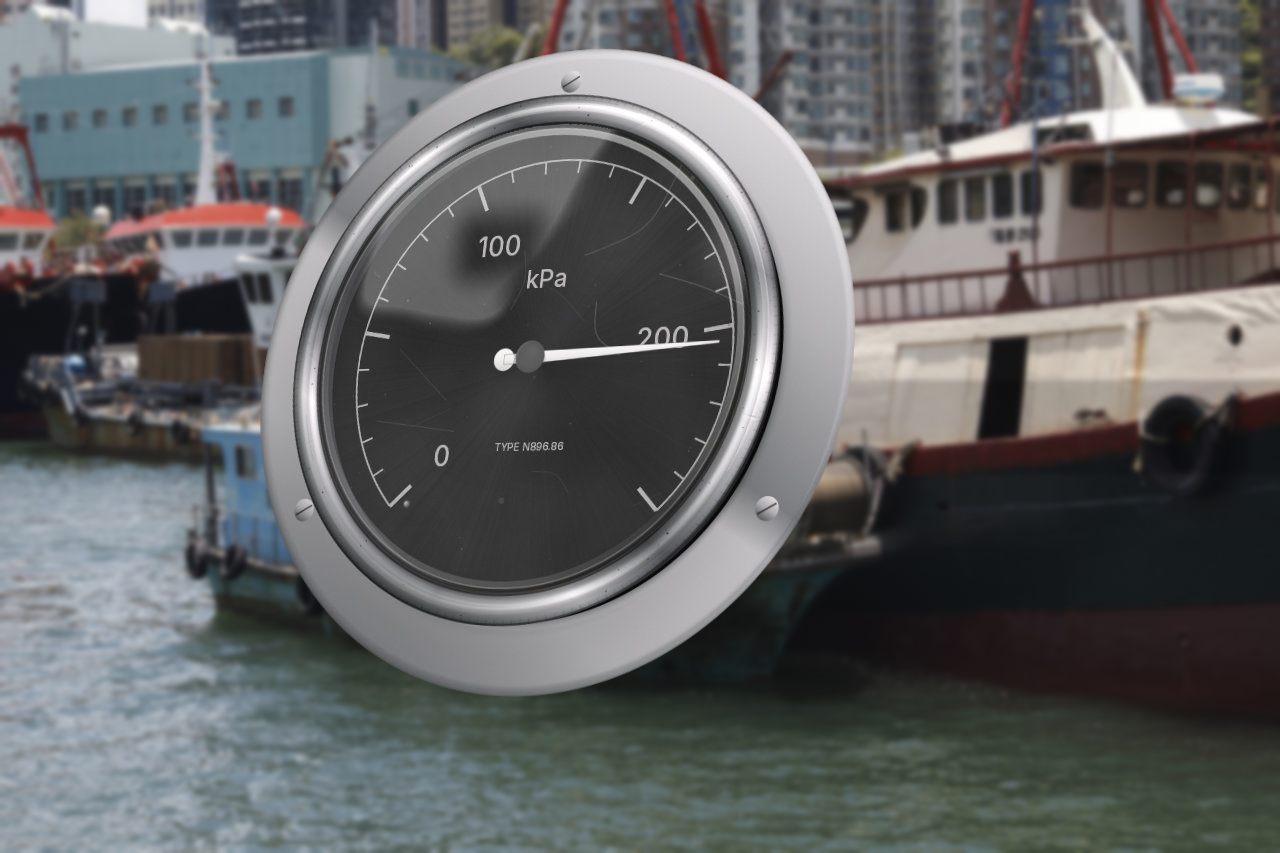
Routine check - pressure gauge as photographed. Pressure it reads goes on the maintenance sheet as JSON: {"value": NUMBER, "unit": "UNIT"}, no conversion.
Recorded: {"value": 205, "unit": "kPa"}
